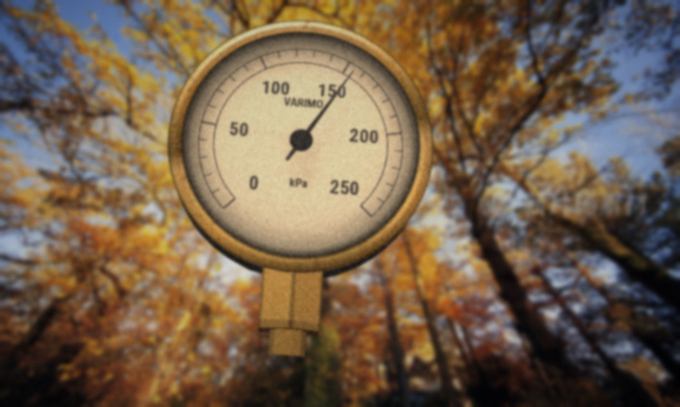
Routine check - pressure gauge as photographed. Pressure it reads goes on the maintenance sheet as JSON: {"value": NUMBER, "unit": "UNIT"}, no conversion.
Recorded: {"value": 155, "unit": "kPa"}
